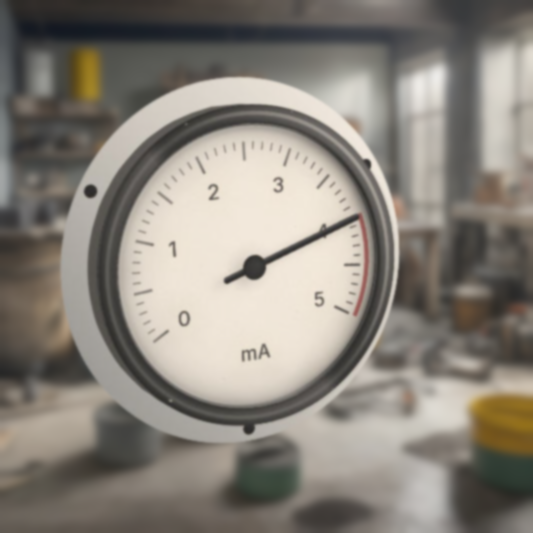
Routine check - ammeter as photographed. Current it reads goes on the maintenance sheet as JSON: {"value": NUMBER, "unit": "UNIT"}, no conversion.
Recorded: {"value": 4, "unit": "mA"}
